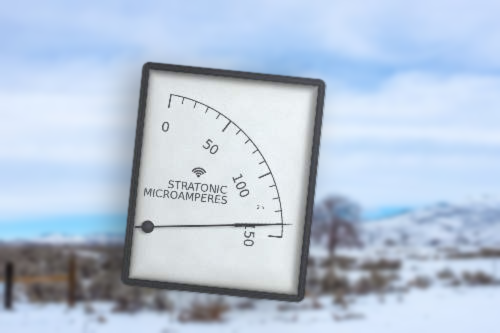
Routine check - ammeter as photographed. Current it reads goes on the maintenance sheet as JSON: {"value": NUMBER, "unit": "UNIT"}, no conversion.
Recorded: {"value": 140, "unit": "µA"}
